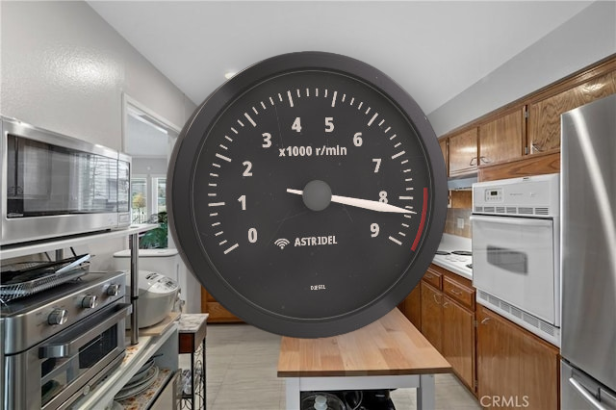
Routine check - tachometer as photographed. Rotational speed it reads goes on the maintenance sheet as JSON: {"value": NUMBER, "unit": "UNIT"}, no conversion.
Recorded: {"value": 8300, "unit": "rpm"}
